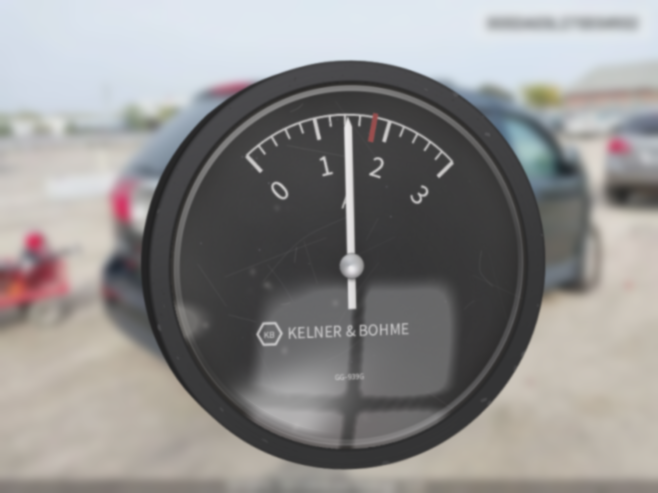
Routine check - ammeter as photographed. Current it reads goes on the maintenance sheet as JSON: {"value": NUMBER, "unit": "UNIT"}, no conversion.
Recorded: {"value": 1.4, "unit": "A"}
